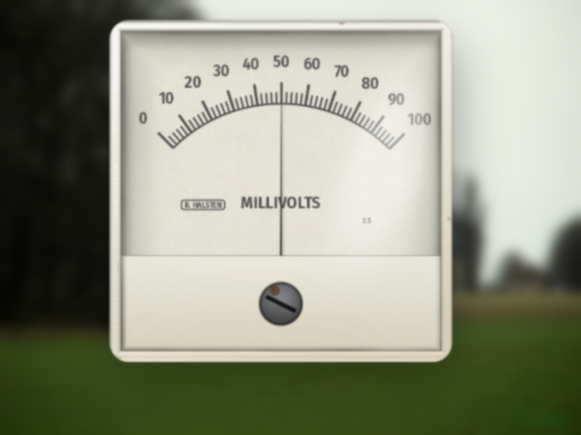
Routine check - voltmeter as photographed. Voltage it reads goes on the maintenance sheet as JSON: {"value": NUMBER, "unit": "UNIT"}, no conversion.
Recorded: {"value": 50, "unit": "mV"}
